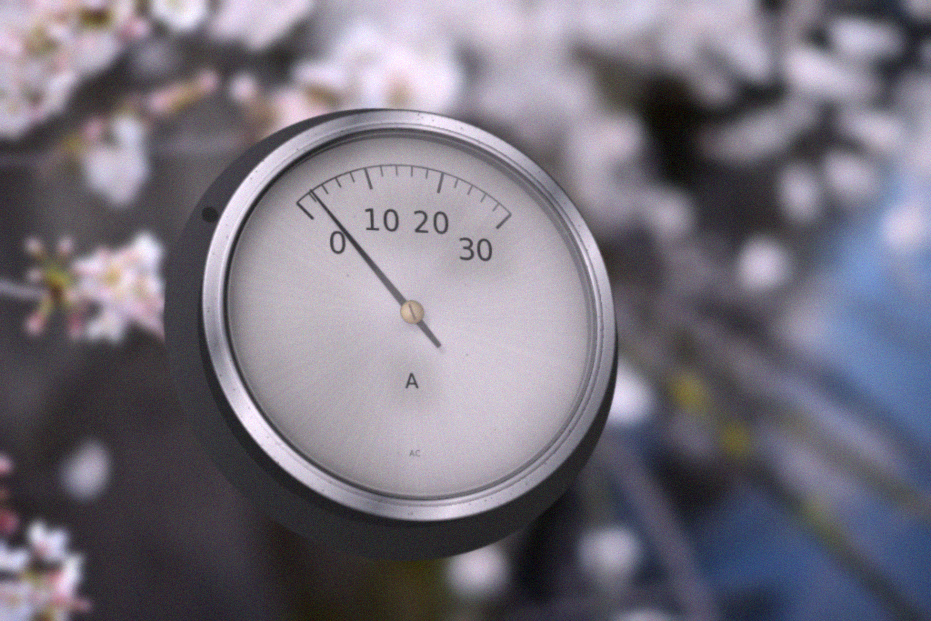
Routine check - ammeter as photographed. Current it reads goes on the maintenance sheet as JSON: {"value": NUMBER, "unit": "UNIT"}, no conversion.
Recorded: {"value": 2, "unit": "A"}
